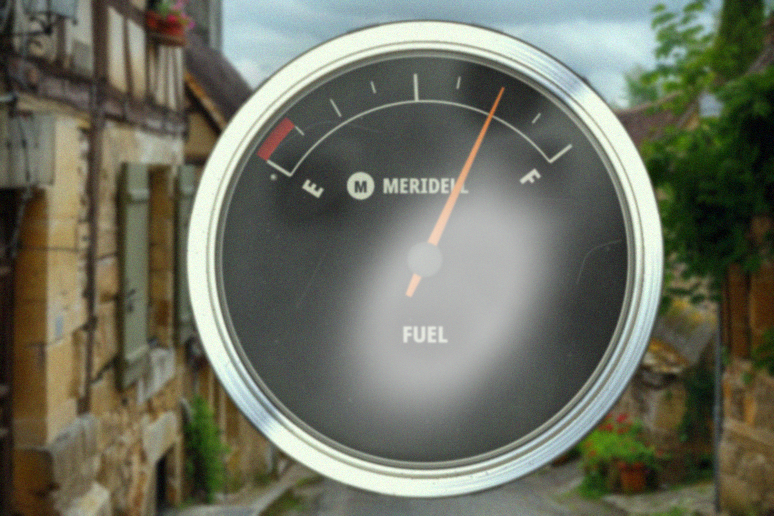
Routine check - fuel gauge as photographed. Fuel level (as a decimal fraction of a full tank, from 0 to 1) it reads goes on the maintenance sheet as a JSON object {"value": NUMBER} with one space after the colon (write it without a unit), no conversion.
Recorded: {"value": 0.75}
